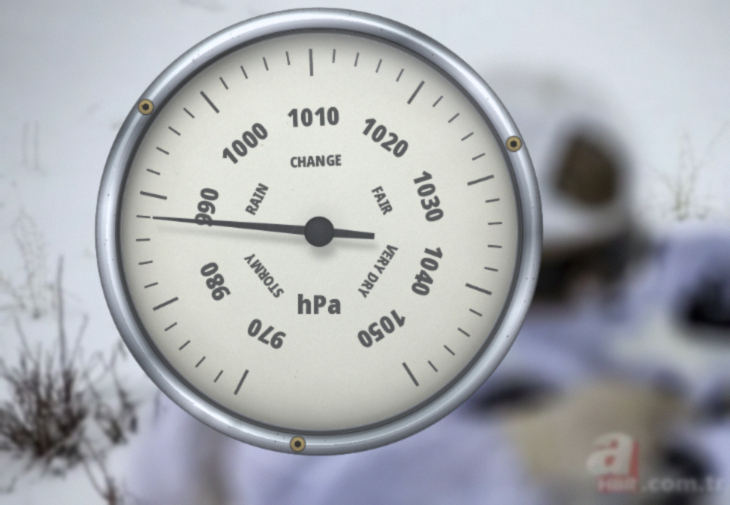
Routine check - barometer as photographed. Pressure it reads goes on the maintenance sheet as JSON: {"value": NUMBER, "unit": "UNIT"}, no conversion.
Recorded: {"value": 988, "unit": "hPa"}
